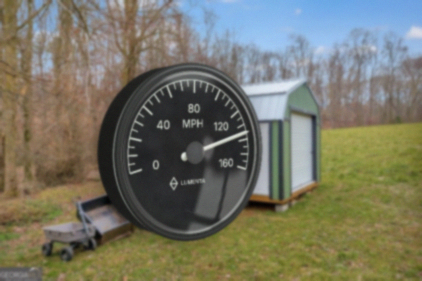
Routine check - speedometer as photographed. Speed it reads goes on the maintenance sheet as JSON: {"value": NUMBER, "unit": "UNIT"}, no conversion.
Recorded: {"value": 135, "unit": "mph"}
